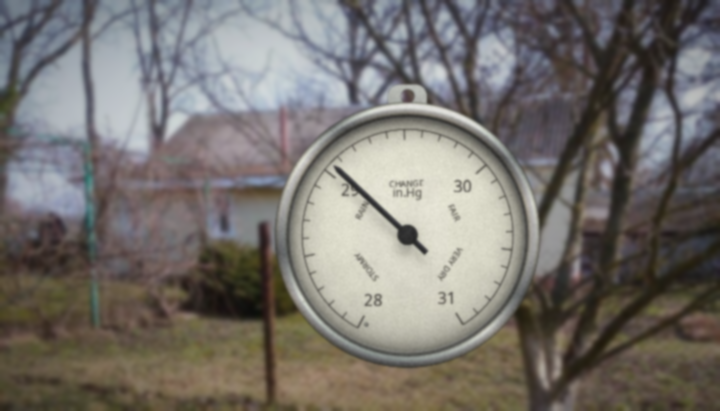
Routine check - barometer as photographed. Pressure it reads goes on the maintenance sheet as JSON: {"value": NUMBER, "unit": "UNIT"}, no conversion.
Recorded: {"value": 29.05, "unit": "inHg"}
